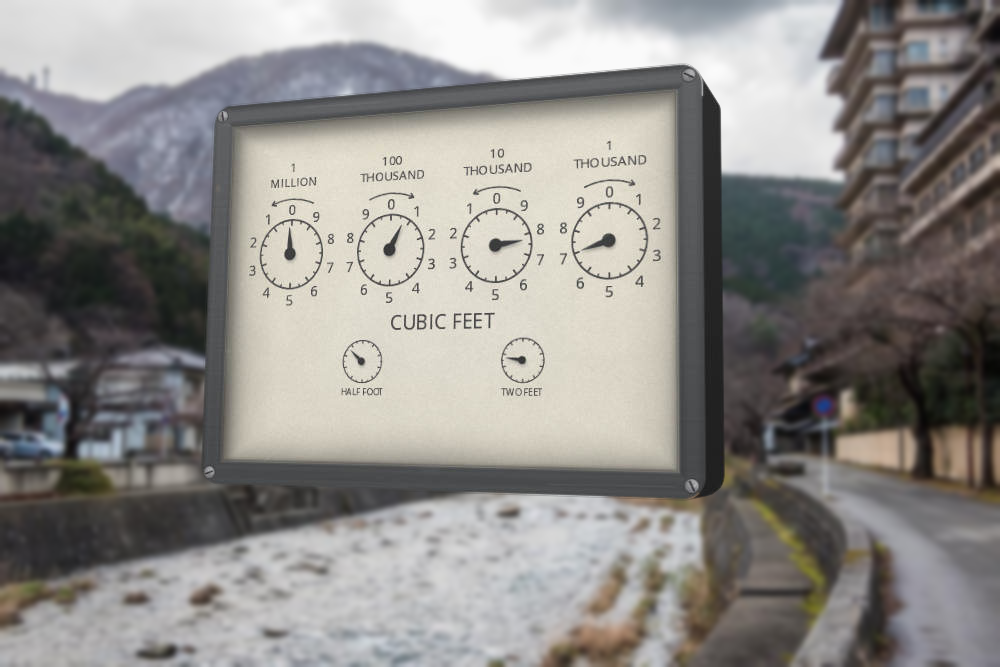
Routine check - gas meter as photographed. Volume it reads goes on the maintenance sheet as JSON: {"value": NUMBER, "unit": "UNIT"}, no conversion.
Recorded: {"value": 7700, "unit": "ft³"}
